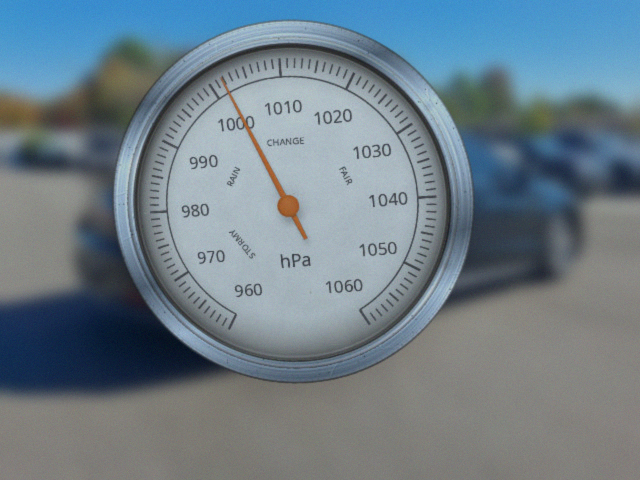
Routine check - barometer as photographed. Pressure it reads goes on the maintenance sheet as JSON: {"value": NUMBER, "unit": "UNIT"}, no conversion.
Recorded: {"value": 1002, "unit": "hPa"}
